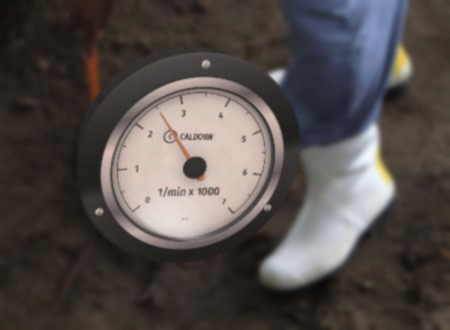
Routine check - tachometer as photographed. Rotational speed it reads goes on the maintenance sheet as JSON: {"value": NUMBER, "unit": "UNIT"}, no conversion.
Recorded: {"value": 2500, "unit": "rpm"}
